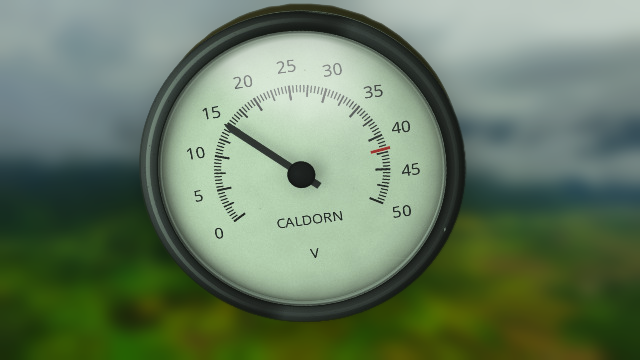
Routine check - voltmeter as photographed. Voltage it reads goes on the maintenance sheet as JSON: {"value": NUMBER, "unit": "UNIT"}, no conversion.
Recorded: {"value": 15, "unit": "V"}
